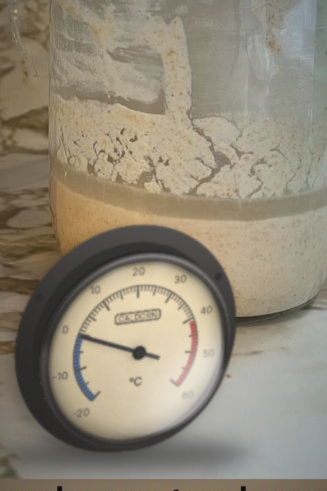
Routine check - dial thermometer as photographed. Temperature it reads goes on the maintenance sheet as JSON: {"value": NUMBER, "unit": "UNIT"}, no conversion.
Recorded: {"value": 0, "unit": "°C"}
